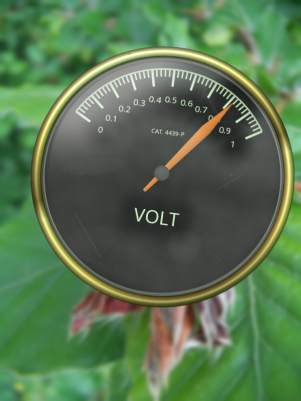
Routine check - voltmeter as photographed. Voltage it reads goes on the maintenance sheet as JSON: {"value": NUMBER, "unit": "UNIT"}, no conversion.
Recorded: {"value": 0.82, "unit": "V"}
